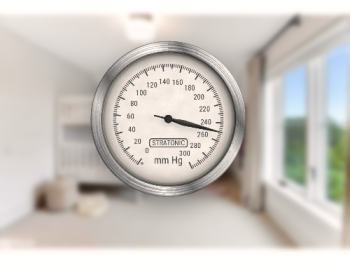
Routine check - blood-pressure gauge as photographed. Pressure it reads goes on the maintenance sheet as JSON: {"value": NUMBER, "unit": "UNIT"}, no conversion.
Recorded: {"value": 250, "unit": "mmHg"}
